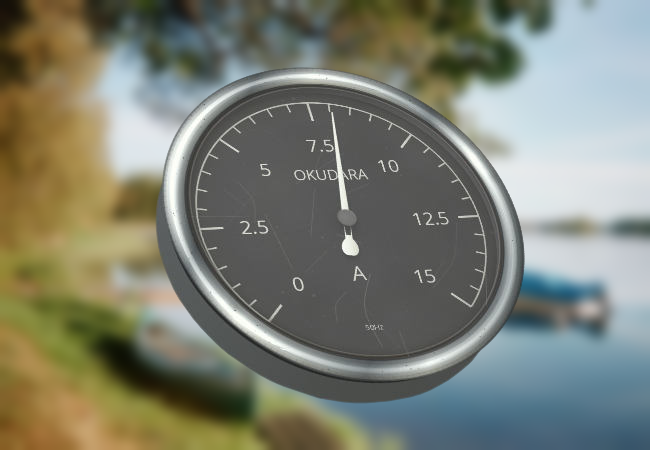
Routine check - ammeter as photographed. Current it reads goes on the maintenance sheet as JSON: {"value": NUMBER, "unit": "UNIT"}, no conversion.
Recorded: {"value": 8, "unit": "A"}
